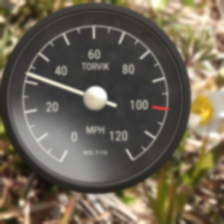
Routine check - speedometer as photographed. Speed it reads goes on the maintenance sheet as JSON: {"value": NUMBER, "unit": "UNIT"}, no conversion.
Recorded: {"value": 32.5, "unit": "mph"}
